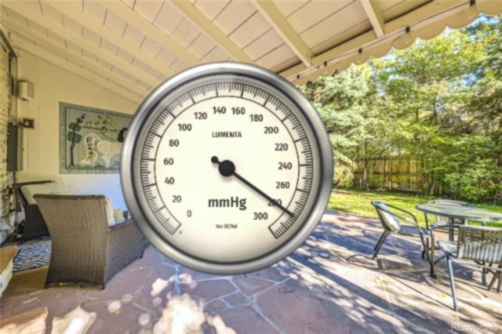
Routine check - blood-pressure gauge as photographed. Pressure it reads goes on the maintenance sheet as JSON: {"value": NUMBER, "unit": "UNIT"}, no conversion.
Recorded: {"value": 280, "unit": "mmHg"}
